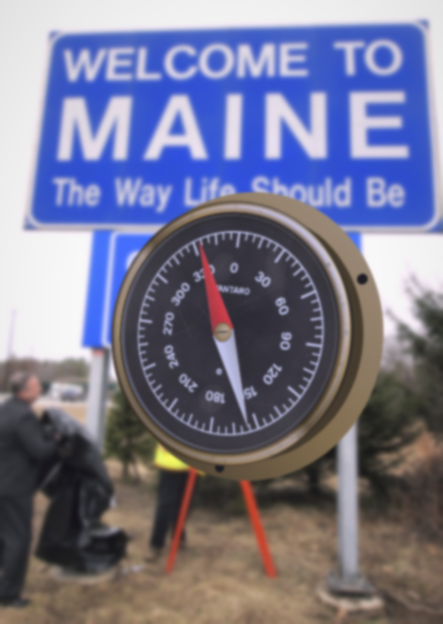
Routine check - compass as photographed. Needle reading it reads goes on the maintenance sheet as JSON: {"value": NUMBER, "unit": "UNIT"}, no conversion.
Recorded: {"value": 335, "unit": "°"}
